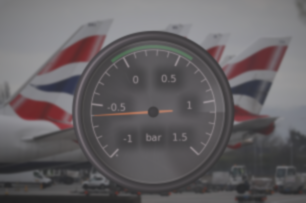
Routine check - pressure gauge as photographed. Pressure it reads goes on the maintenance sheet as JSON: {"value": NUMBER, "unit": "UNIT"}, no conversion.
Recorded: {"value": -0.6, "unit": "bar"}
